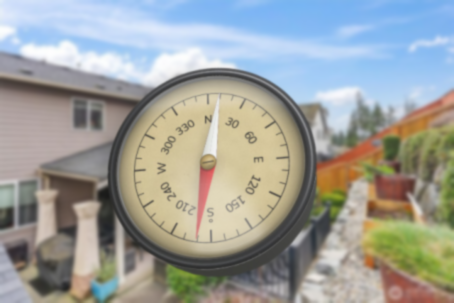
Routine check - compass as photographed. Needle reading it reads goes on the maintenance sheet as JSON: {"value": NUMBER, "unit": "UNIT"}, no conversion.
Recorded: {"value": 190, "unit": "°"}
